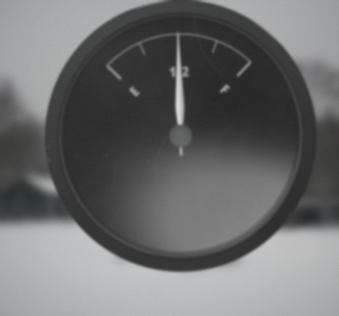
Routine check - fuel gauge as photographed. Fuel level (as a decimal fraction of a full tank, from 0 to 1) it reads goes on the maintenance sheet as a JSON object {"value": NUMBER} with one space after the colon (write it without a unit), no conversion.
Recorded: {"value": 0.5}
